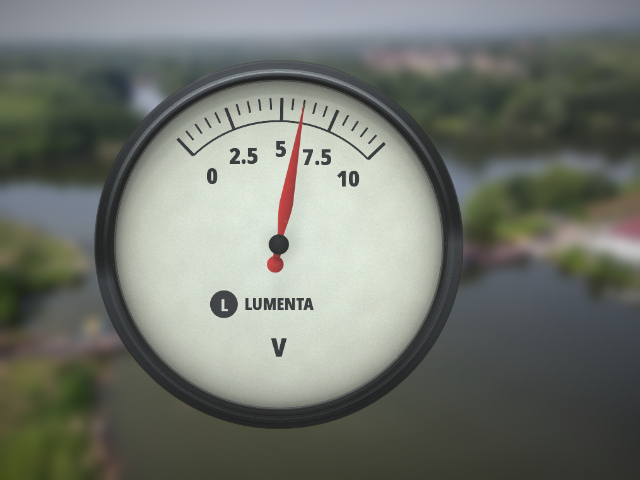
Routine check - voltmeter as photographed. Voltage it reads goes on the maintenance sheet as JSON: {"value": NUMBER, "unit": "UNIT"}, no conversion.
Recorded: {"value": 6, "unit": "V"}
